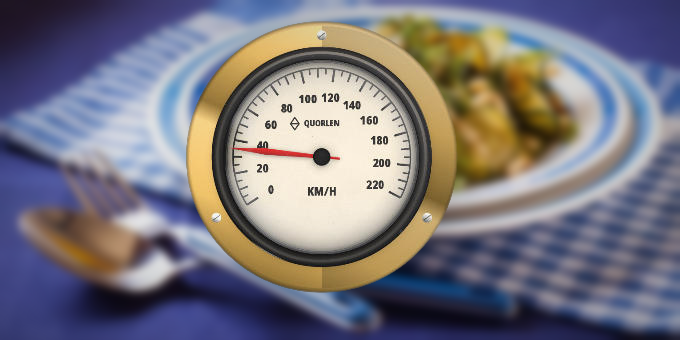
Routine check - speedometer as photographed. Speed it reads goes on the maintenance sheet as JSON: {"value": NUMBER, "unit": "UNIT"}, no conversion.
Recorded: {"value": 35, "unit": "km/h"}
